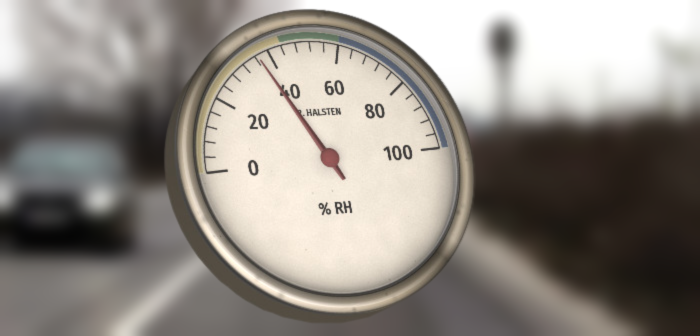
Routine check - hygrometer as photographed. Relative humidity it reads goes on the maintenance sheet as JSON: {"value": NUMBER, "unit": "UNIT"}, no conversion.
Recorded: {"value": 36, "unit": "%"}
